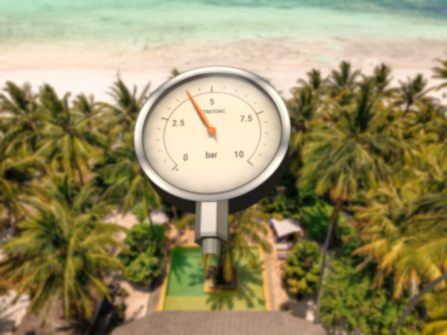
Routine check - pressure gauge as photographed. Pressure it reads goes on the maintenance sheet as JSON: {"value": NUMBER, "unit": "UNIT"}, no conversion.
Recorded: {"value": 4, "unit": "bar"}
